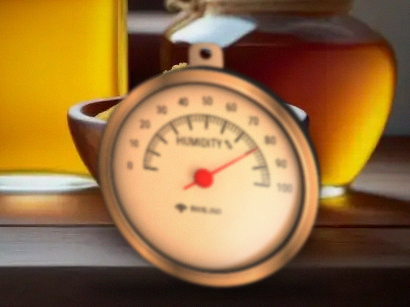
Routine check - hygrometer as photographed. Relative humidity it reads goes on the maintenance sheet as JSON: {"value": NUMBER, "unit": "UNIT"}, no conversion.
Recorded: {"value": 80, "unit": "%"}
